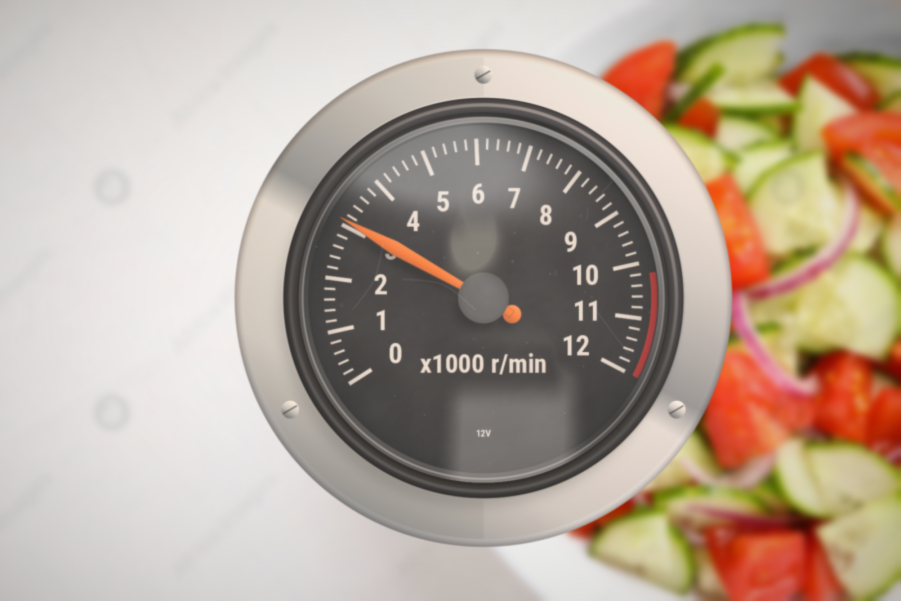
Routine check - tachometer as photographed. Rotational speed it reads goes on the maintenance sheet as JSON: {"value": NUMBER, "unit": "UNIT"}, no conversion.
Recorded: {"value": 3100, "unit": "rpm"}
